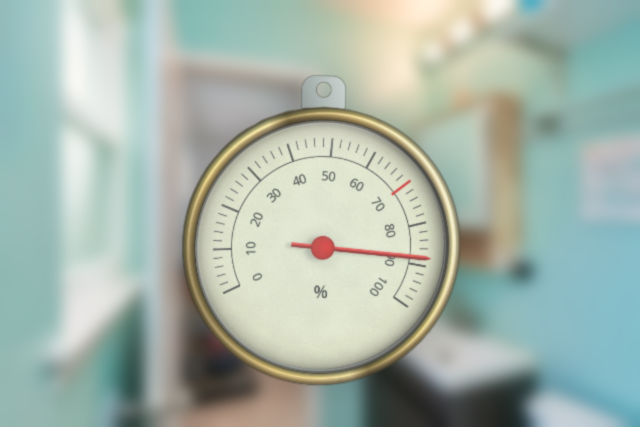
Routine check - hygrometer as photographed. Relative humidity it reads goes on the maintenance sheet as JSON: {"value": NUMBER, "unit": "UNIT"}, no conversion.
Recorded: {"value": 88, "unit": "%"}
